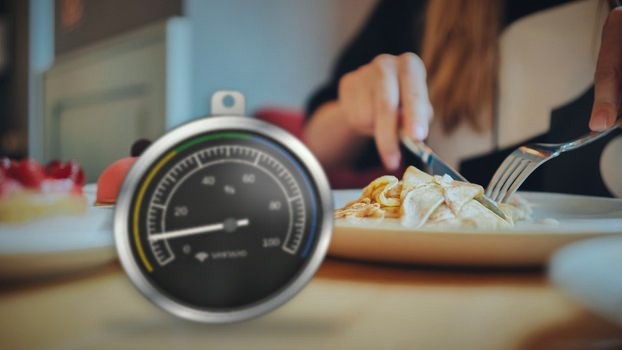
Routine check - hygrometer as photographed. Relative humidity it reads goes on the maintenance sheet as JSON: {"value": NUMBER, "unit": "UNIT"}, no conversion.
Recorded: {"value": 10, "unit": "%"}
